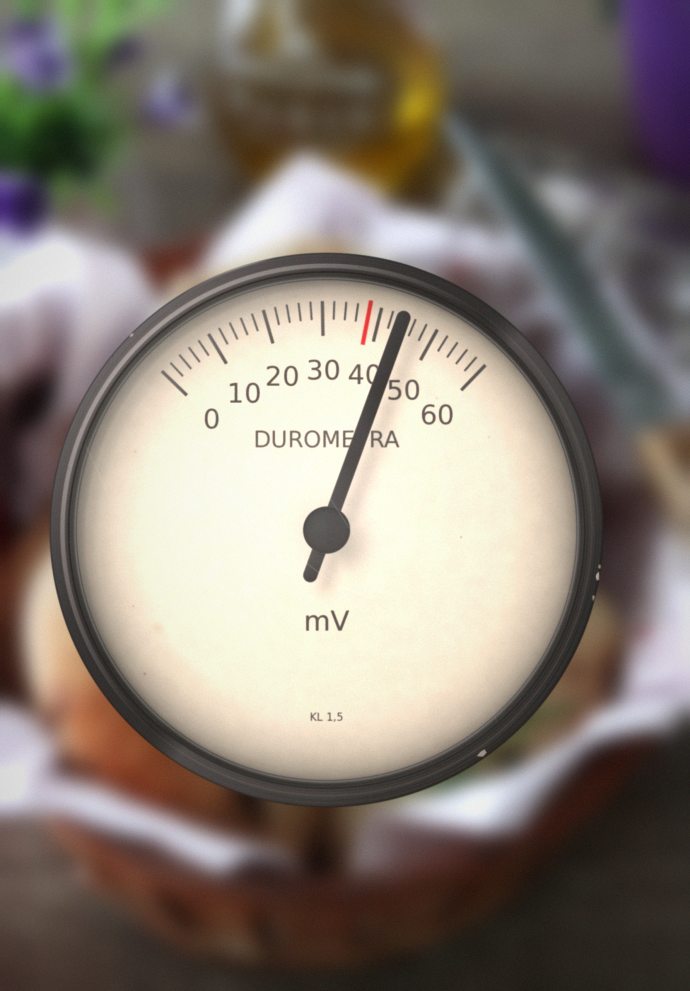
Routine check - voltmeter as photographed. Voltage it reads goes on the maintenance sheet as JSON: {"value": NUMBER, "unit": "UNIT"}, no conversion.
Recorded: {"value": 44, "unit": "mV"}
